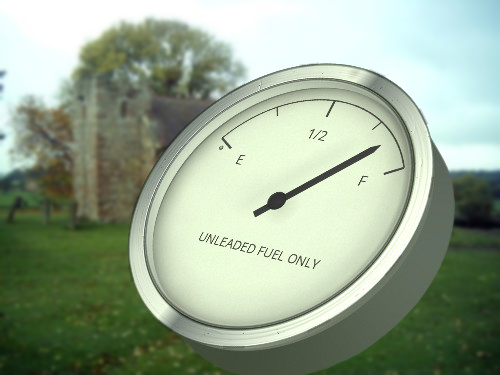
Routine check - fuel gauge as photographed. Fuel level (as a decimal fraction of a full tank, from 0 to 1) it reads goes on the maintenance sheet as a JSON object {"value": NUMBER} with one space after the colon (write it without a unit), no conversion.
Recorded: {"value": 0.875}
